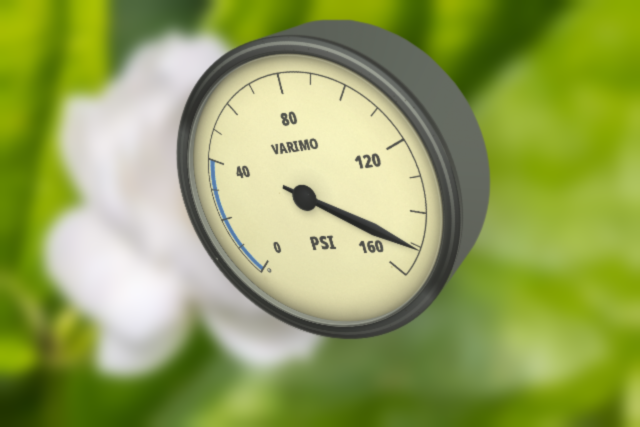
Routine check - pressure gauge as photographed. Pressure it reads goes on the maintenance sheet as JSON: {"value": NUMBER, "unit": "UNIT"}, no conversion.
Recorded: {"value": 150, "unit": "psi"}
